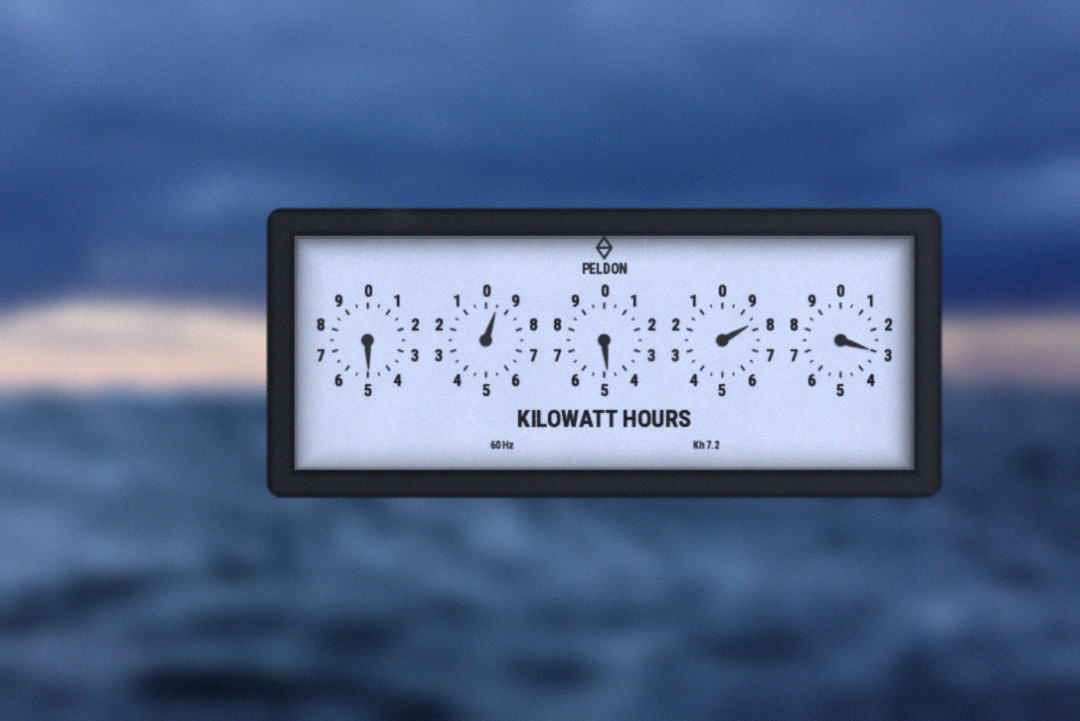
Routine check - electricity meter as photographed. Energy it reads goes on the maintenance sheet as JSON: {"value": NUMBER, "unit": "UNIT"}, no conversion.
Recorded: {"value": 49483, "unit": "kWh"}
